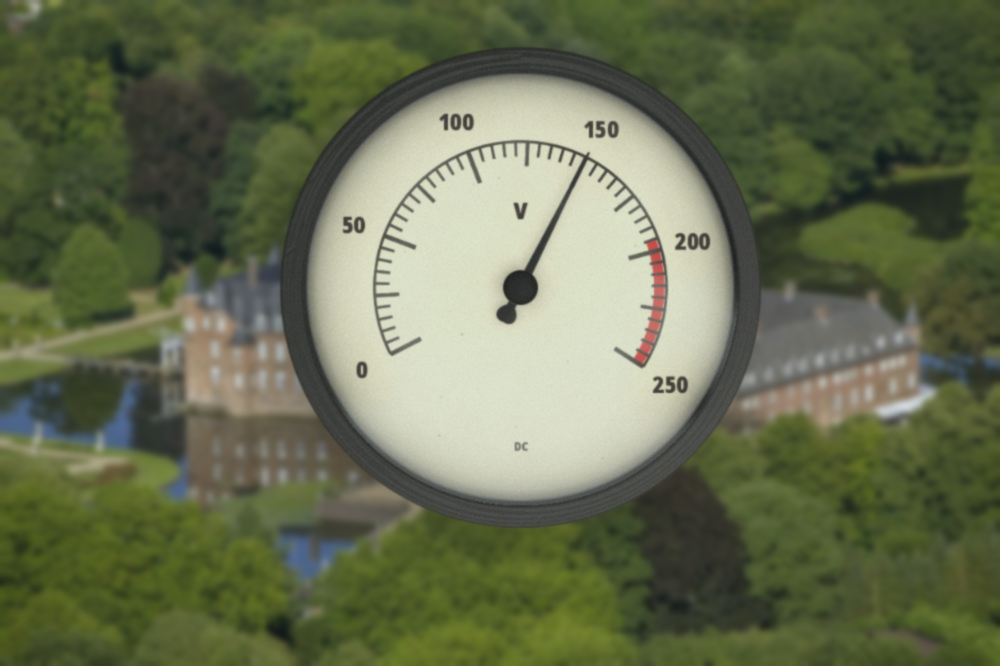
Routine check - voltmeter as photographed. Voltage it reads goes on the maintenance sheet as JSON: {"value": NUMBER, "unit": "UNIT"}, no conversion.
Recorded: {"value": 150, "unit": "V"}
